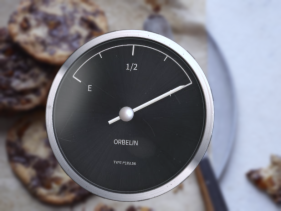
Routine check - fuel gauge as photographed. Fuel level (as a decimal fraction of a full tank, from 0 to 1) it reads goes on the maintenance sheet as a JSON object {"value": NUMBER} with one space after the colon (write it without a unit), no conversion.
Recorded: {"value": 1}
